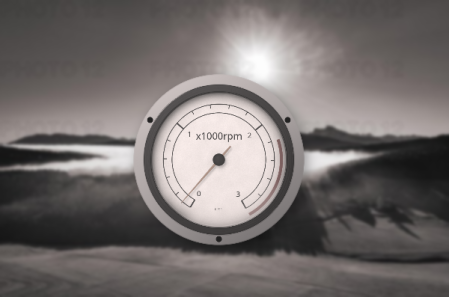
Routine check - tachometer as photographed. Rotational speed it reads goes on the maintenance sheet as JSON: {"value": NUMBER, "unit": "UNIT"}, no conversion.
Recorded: {"value": 100, "unit": "rpm"}
